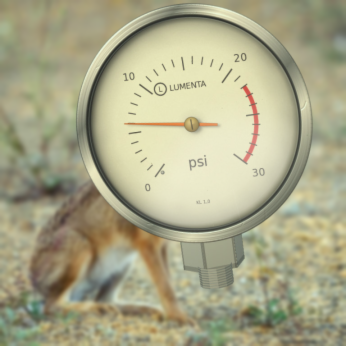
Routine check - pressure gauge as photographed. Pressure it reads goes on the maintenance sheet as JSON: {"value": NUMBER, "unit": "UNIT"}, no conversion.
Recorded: {"value": 6, "unit": "psi"}
